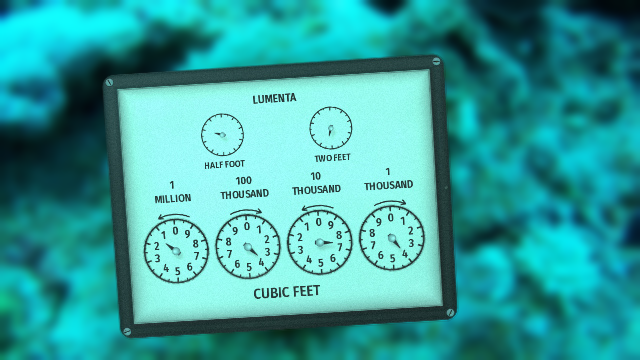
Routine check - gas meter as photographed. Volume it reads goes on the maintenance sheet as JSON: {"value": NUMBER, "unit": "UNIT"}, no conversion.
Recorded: {"value": 137400, "unit": "ft³"}
